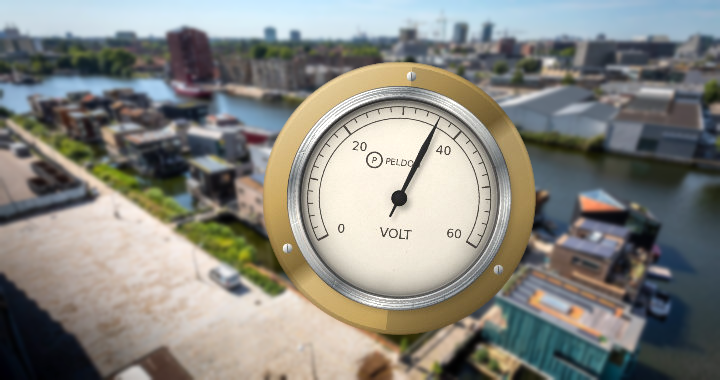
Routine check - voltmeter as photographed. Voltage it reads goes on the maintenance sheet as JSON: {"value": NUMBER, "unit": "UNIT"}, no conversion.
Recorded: {"value": 36, "unit": "V"}
